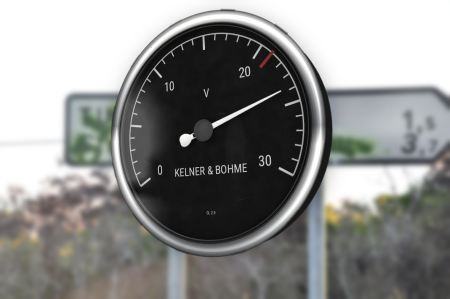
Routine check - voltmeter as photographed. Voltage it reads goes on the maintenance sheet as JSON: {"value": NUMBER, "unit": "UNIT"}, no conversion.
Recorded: {"value": 24, "unit": "V"}
